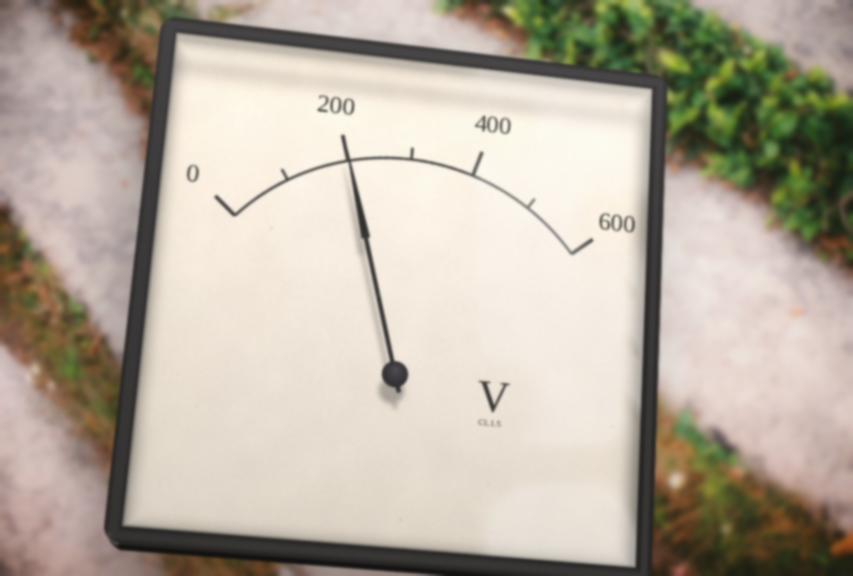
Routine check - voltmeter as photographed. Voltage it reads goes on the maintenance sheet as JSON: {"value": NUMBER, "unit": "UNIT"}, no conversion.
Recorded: {"value": 200, "unit": "V"}
